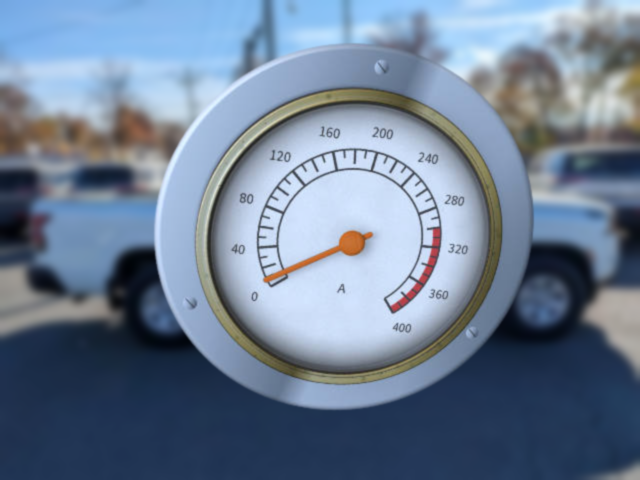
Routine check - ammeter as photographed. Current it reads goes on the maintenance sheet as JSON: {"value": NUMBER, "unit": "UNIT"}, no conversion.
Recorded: {"value": 10, "unit": "A"}
